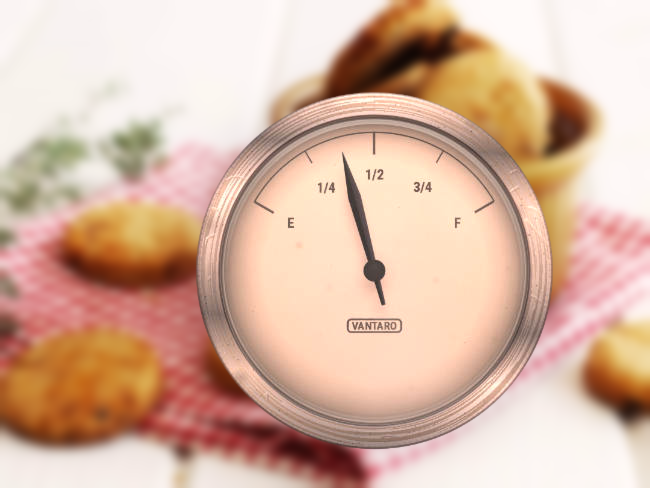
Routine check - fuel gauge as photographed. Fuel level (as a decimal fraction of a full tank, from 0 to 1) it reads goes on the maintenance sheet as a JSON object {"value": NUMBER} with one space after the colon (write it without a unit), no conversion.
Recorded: {"value": 0.375}
